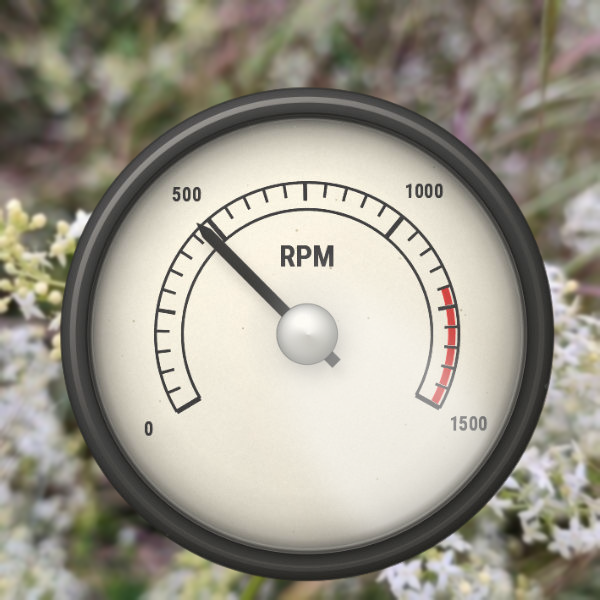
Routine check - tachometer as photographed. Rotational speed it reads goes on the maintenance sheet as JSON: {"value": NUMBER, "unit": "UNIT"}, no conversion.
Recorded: {"value": 475, "unit": "rpm"}
